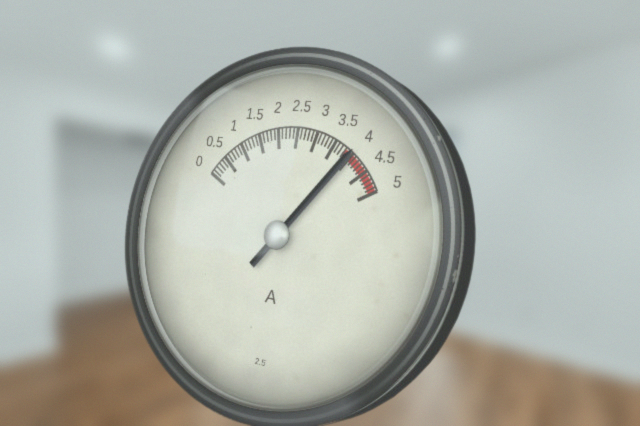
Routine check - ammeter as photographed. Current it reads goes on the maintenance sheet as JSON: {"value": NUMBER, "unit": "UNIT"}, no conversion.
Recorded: {"value": 4, "unit": "A"}
